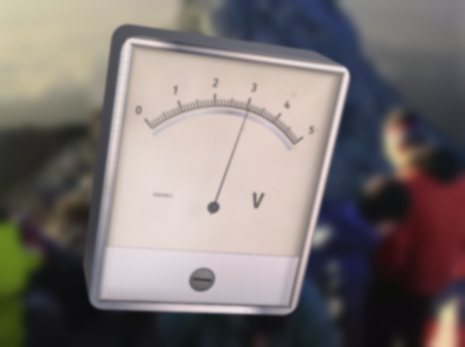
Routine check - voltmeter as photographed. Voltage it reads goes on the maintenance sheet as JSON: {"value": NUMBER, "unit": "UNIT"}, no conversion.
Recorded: {"value": 3, "unit": "V"}
